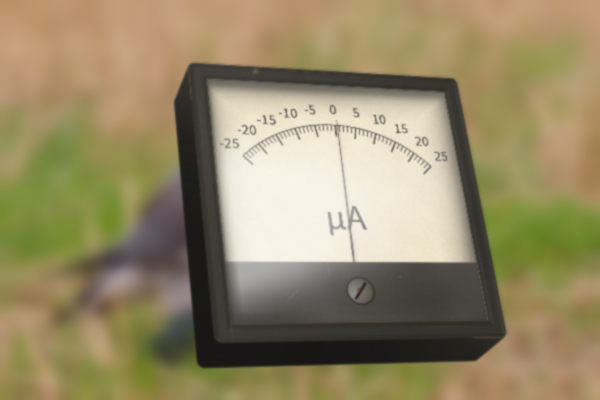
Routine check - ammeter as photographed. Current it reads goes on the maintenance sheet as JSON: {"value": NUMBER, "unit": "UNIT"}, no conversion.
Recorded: {"value": 0, "unit": "µA"}
